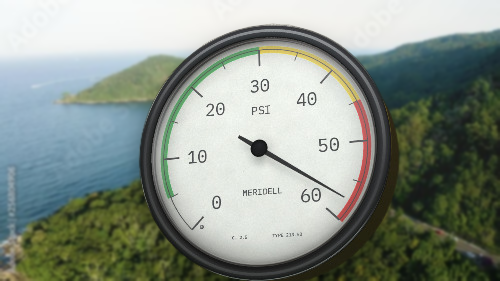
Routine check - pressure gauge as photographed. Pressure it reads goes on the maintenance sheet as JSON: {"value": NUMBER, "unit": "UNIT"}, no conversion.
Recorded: {"value": 57.5, "unit": "psi"}
